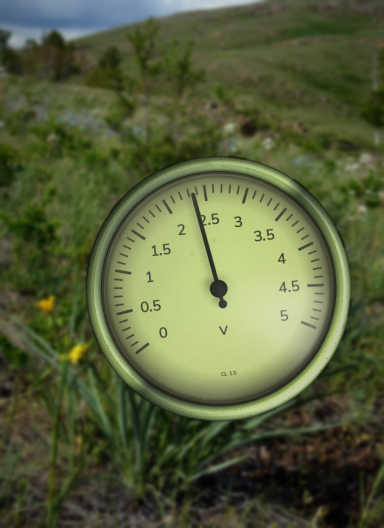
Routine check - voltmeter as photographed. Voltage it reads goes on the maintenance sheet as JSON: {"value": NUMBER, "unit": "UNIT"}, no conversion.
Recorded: {"value": 2.35, "unit": "V"}
